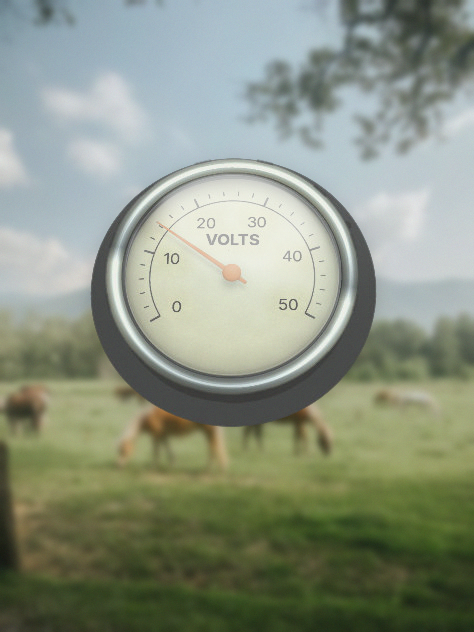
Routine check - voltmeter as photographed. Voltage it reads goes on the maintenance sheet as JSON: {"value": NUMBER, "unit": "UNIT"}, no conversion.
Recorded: {"value": 14, "unit": "V"}
